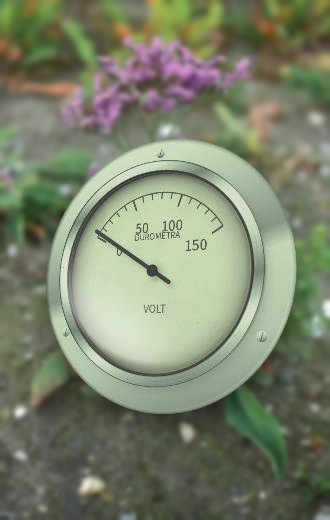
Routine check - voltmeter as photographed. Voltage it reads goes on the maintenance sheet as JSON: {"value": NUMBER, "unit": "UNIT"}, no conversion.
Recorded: {"value": 5, "unit": "V"}
